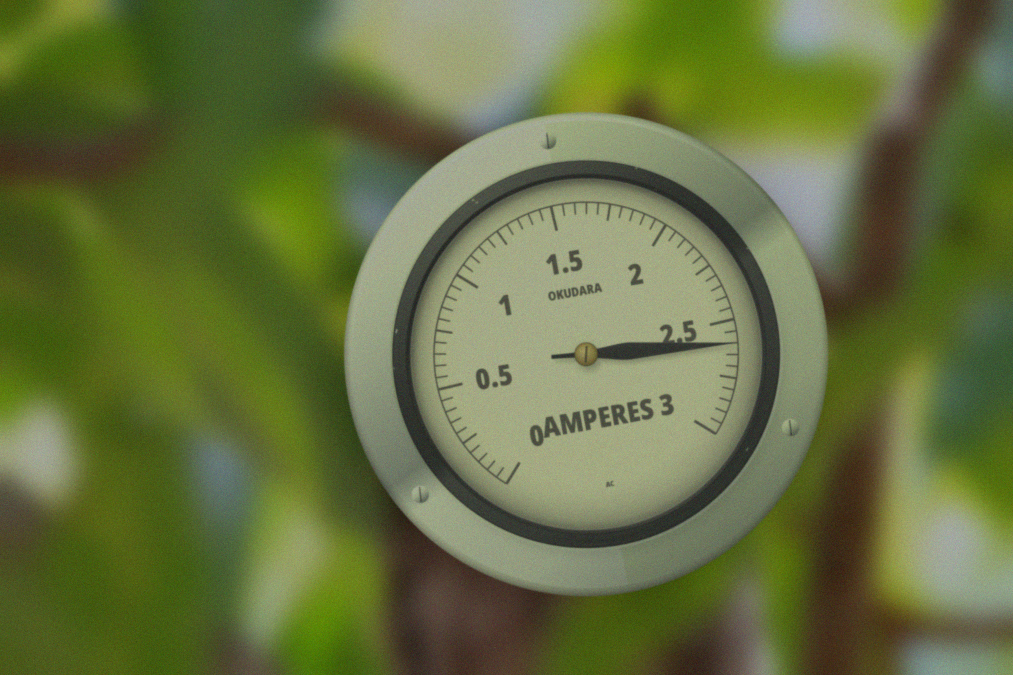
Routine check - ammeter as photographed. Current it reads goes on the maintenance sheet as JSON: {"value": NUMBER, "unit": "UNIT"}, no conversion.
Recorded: {"value": 2.6, "unit": "A"}
